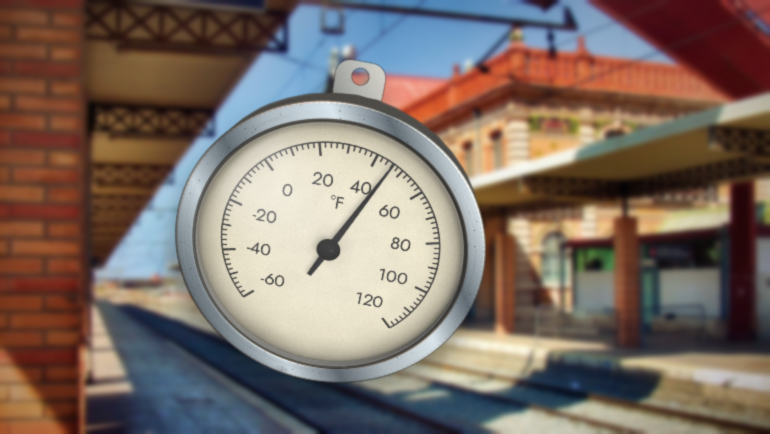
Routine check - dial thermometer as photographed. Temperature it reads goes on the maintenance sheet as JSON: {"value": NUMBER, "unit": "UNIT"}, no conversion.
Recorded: {"value": 46, "unit": "°F"}
